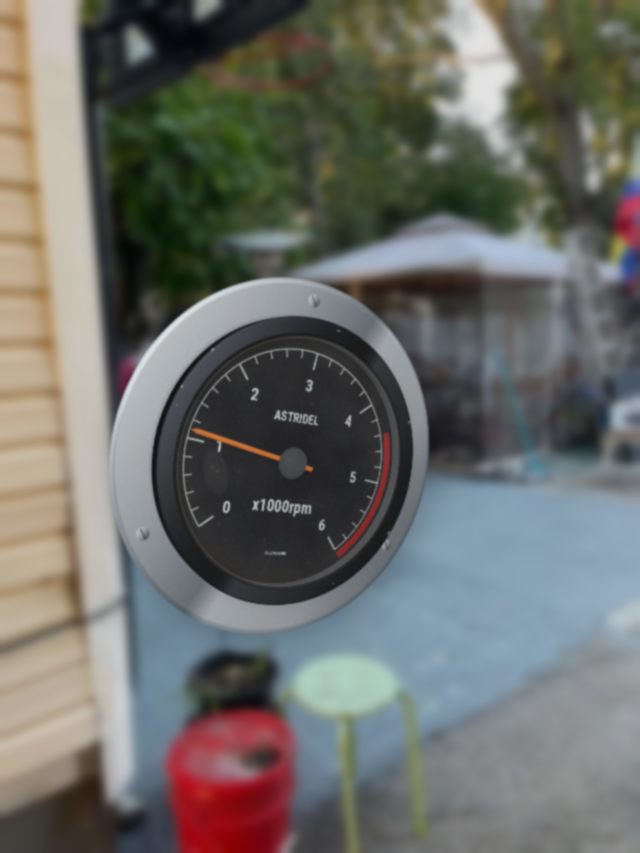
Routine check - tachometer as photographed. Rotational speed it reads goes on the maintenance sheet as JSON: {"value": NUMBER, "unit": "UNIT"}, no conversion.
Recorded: {"value": 1100, "unit": "rpm"}
